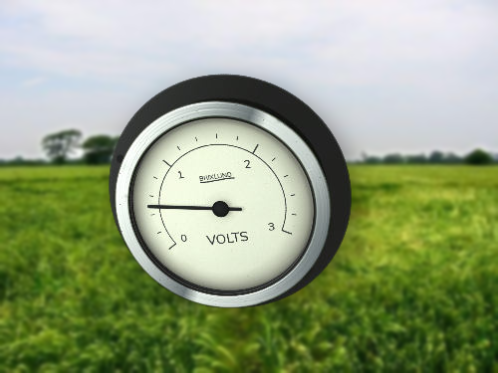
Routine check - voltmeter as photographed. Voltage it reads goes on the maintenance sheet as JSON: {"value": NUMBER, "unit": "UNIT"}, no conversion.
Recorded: {"value": 0.5, "unit": "V"}
